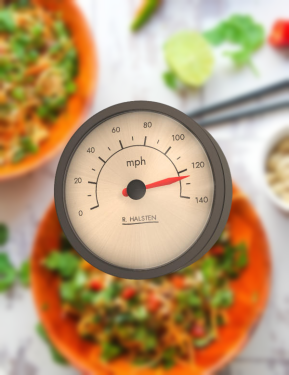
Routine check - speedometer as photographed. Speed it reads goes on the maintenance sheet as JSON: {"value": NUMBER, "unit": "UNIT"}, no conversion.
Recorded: {"value": 125, "unit": "mph"}
